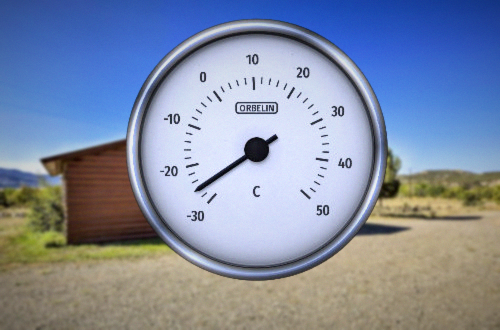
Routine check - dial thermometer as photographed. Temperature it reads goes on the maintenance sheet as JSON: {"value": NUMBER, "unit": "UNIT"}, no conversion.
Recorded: {"value": -26, "unit": "°C"}
